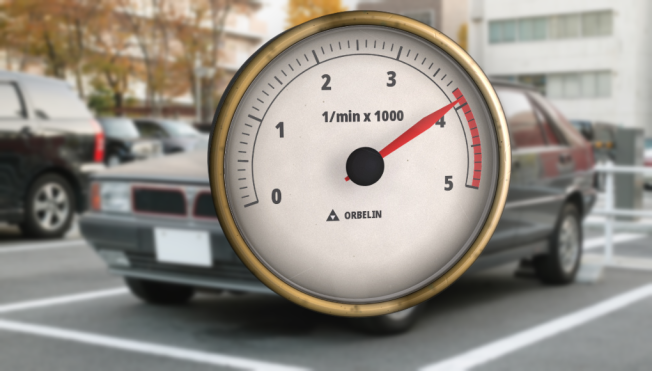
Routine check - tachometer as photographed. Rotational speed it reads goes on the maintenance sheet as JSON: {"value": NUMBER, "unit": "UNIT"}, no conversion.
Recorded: {"value": 3900, "unit": "rpm"}
